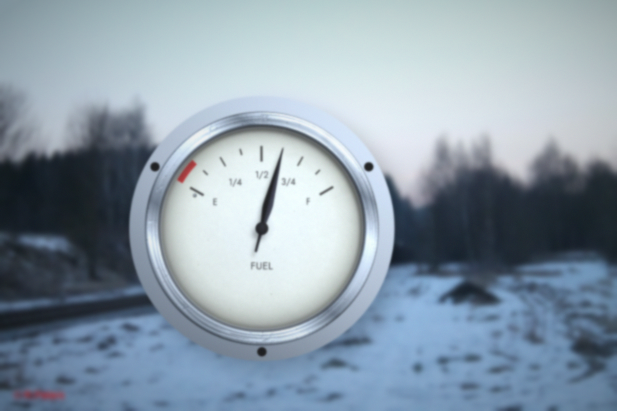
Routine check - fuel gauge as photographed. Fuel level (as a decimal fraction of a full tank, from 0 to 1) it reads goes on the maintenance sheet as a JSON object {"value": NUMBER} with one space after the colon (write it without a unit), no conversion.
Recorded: {"value": 0.625}
